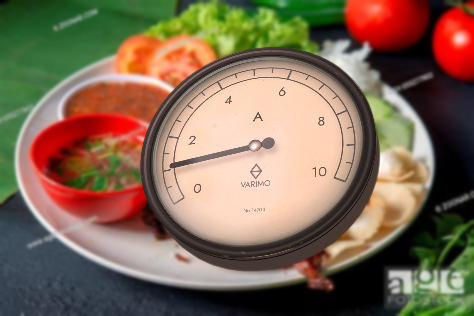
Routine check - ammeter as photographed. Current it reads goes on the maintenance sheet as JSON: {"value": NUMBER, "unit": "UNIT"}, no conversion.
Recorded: {"value": 1, "unit": "A"}
